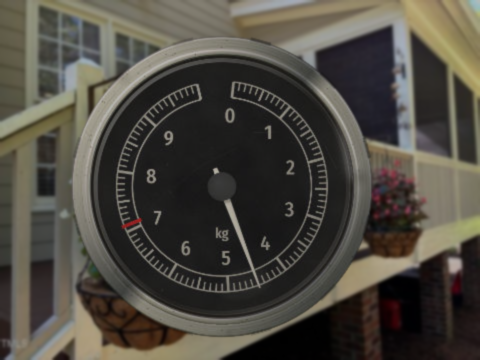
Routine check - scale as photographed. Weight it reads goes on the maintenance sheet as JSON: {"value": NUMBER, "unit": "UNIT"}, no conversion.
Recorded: {"value": 4.5, "unit": "kg"}
